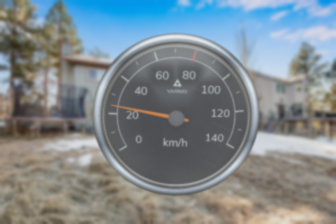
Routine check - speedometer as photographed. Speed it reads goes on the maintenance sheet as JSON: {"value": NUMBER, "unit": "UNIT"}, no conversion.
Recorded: {"value": 25, "unit": "km/h"}
